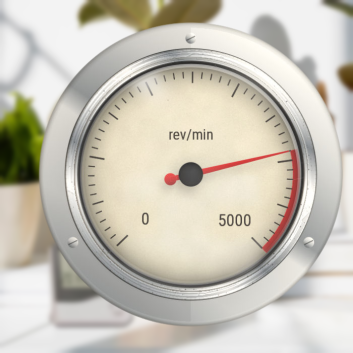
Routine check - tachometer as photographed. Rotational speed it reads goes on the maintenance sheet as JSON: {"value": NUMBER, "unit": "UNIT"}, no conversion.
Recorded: {"value": 3900, "unit": "rpm"}
